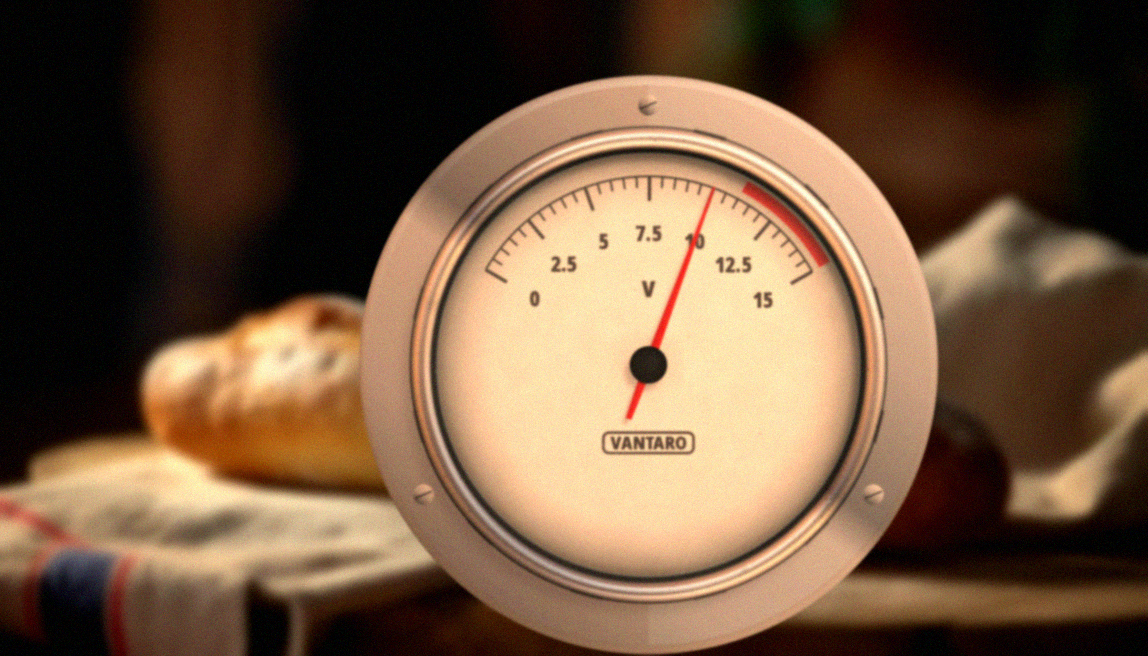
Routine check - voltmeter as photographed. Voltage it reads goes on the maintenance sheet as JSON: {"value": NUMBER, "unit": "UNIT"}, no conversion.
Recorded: {"value": 10, "unit": "V"}
